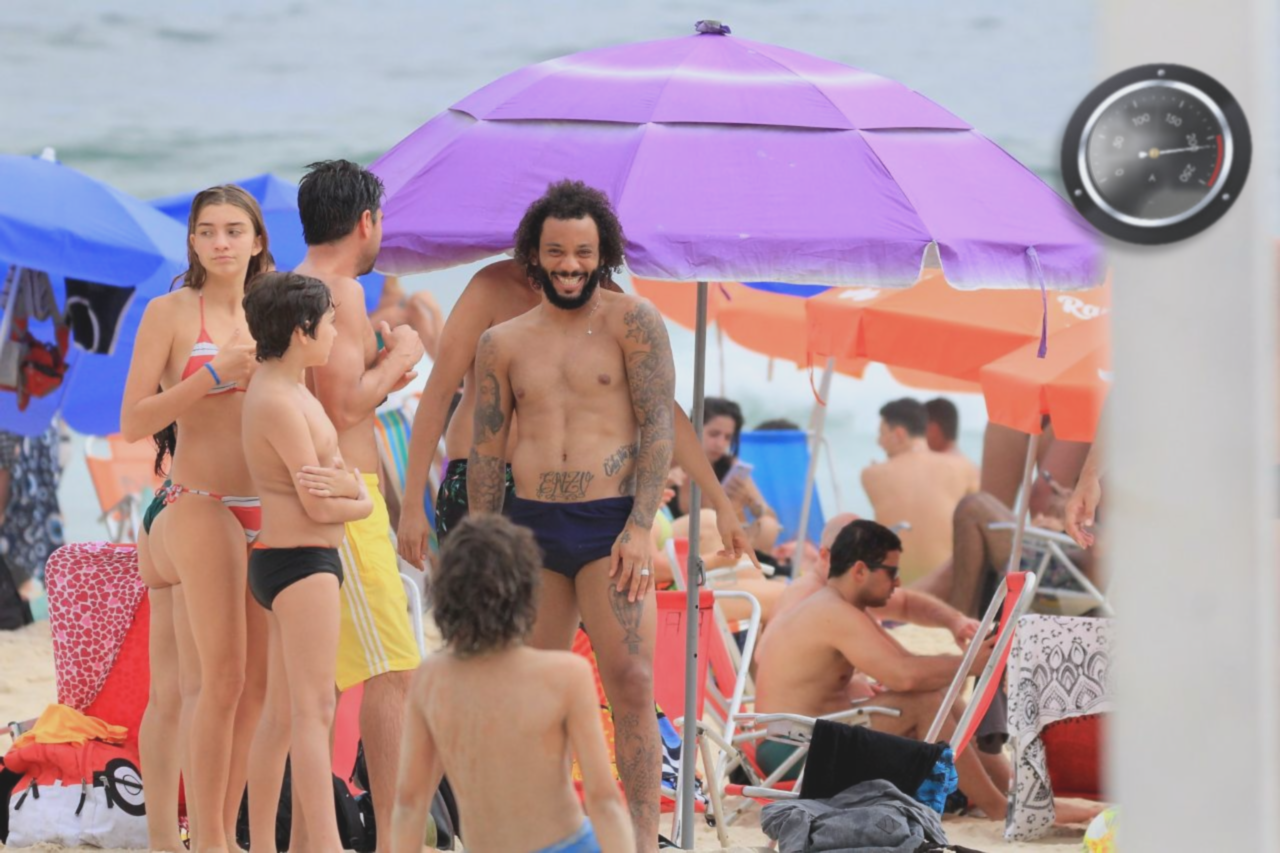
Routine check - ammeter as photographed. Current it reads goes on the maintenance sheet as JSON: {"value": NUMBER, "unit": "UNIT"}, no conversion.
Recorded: {"value": 210, "unit": "A"}
